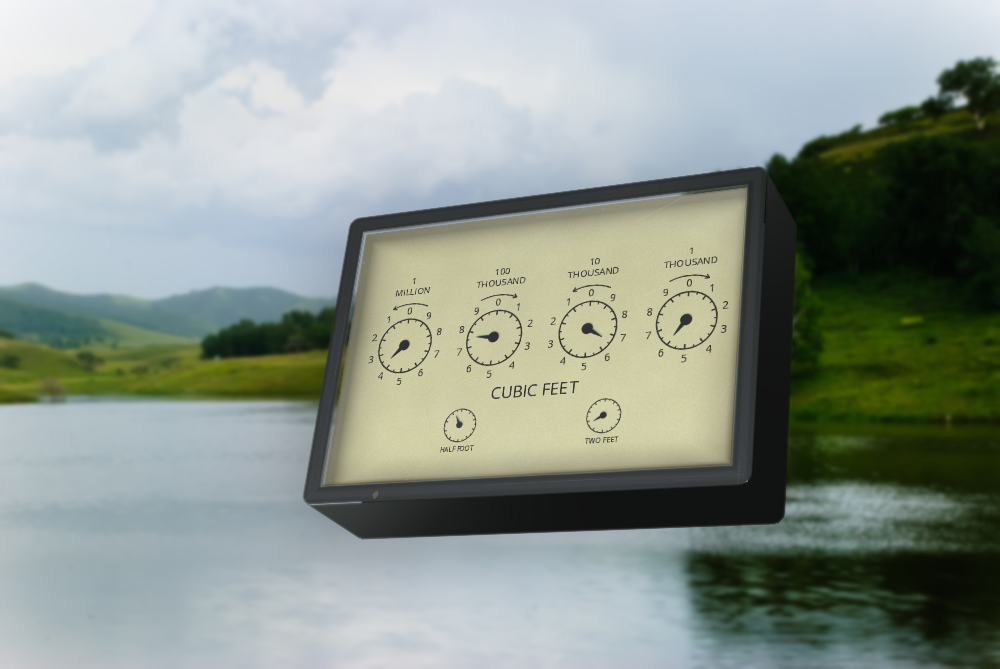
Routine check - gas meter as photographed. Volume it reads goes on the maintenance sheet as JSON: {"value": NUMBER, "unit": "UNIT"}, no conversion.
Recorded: {"value": 376600, "unit": "ft³"}
